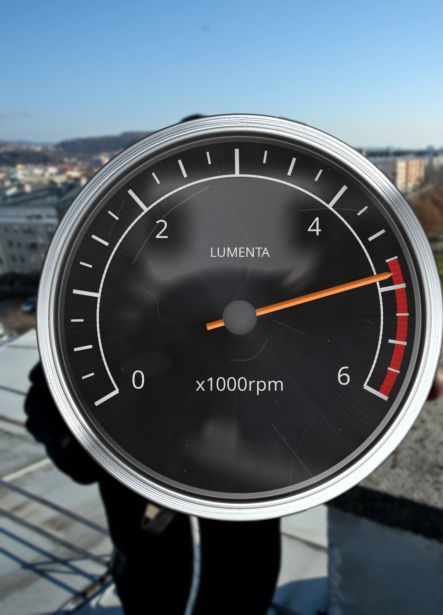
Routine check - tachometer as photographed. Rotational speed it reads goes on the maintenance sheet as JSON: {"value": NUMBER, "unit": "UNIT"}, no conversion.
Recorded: {"value": 4875, "unit": "rpm"}
